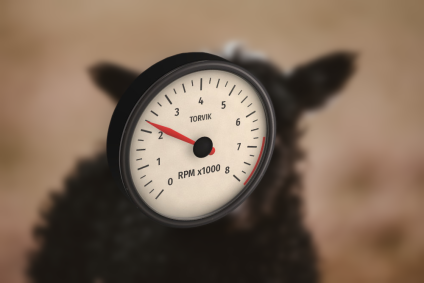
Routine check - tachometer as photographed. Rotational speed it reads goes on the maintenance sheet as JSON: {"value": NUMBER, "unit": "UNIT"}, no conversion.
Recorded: {"value": 2250, "unit": "rpm"}
